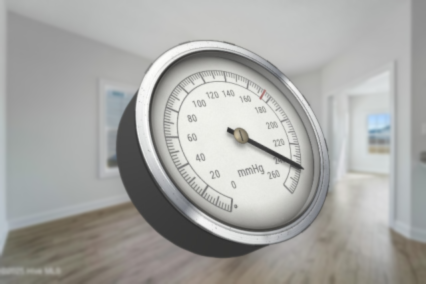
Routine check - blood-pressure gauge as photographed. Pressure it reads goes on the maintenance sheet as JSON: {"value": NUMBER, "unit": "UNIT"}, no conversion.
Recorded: {"value": 240, "unit": "mmHg"}
